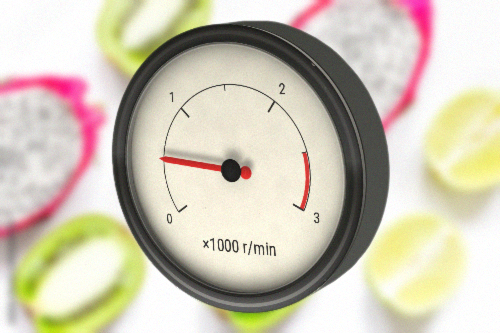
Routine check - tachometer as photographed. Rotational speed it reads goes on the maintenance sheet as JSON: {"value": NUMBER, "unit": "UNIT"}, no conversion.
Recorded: {"value": 500, "unit": "rpm"}
